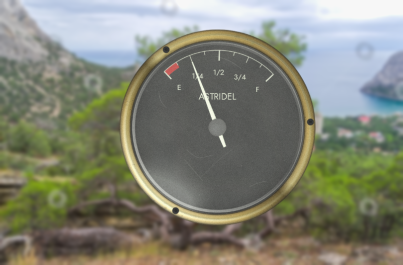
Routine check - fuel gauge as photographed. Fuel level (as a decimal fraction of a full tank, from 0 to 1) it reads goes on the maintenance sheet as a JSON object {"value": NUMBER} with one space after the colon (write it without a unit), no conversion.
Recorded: {"value": 0.25}
